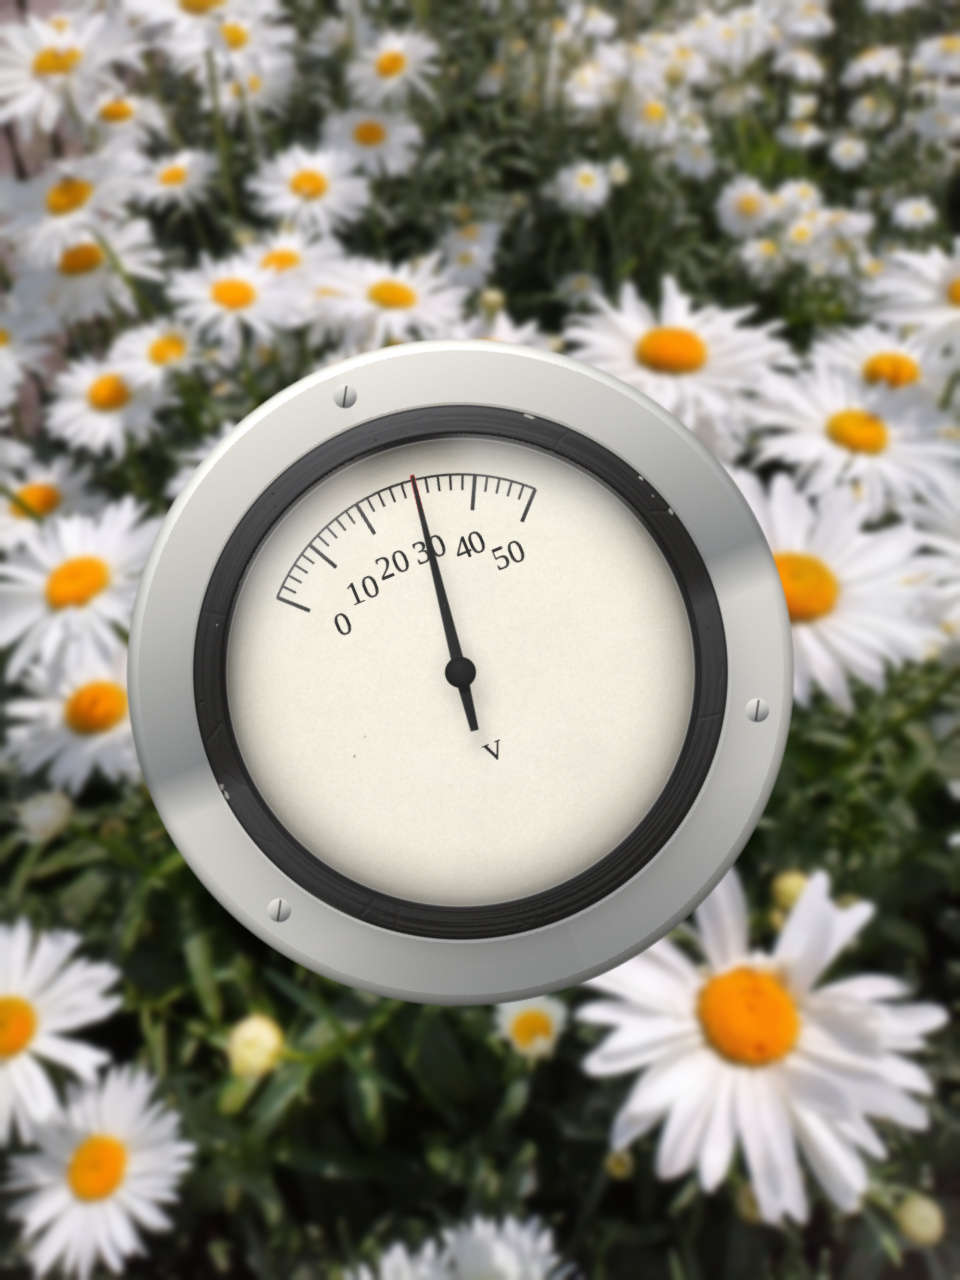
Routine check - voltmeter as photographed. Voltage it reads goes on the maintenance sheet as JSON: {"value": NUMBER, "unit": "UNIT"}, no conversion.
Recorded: {"value": 30, "unit": "V"}
